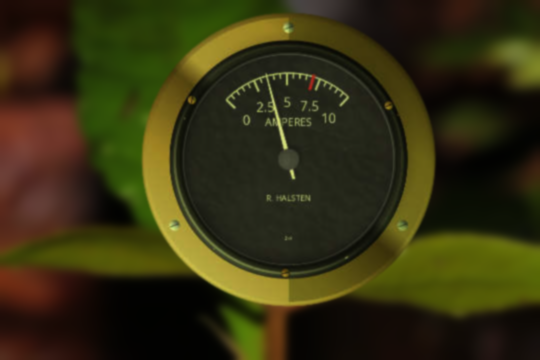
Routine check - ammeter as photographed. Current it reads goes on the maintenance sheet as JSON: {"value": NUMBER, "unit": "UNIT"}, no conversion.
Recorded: {"value": 3.5, "unit": "A"}
